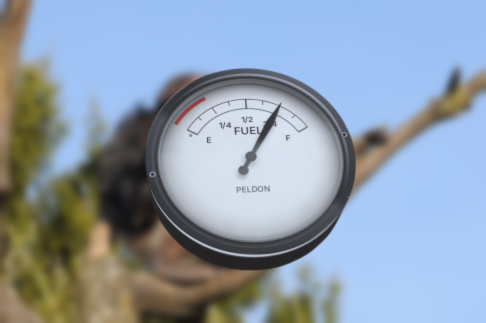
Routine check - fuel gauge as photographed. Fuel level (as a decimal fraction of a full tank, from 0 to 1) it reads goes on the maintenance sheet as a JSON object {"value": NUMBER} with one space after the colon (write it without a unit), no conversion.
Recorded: {"value": 0.75}
